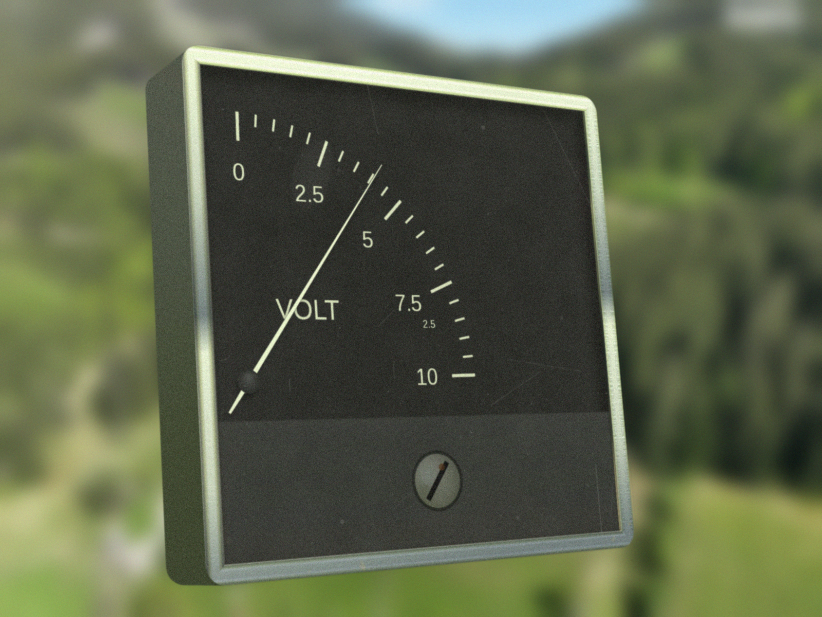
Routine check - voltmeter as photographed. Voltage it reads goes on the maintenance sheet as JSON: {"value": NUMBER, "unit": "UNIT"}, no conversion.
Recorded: {"value": 4, "unit": "V"}
